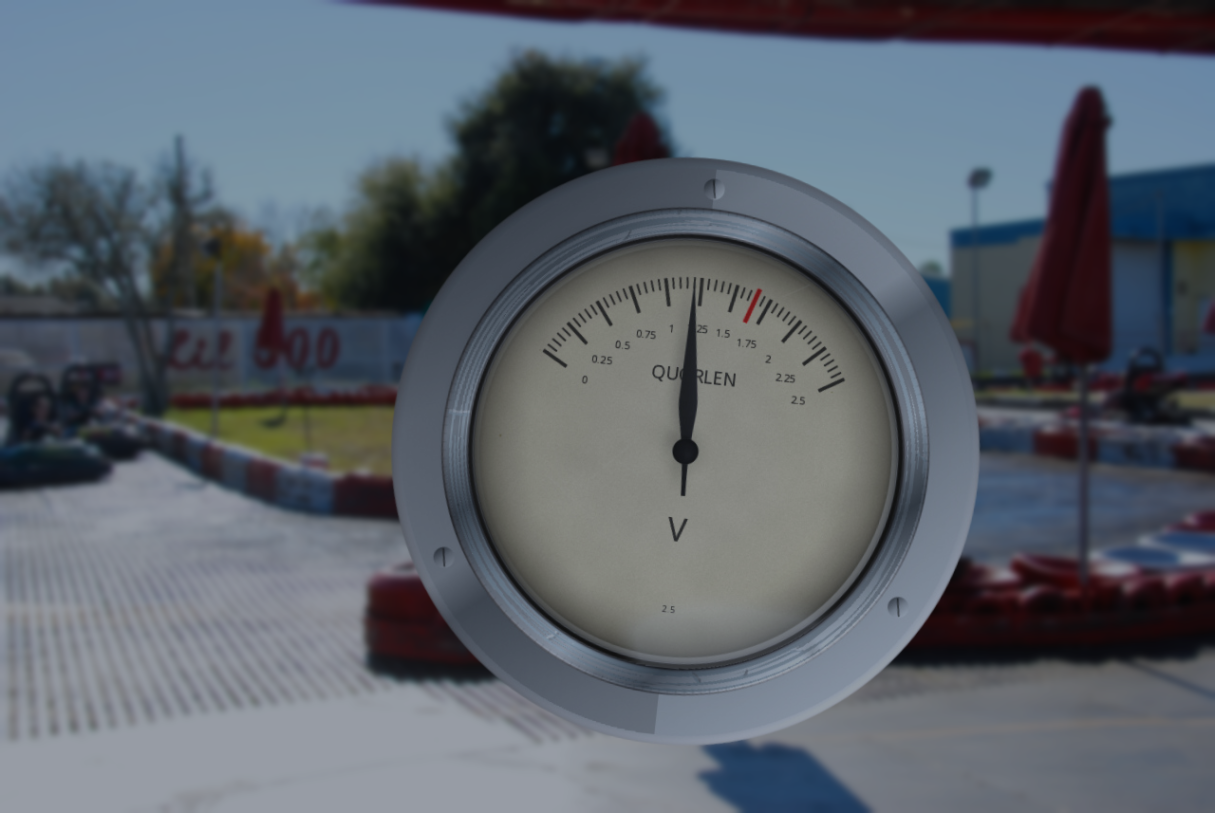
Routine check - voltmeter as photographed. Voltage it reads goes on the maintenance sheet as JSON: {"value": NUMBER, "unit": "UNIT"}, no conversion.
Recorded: {"value": 1.2, "unit": "V"}
